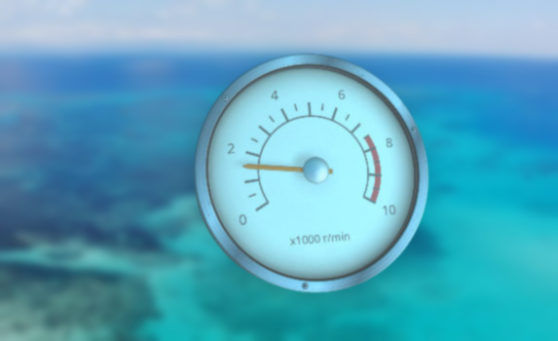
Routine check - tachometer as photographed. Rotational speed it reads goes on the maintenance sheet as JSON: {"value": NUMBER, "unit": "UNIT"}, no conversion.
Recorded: {"value": 1500, "unit": "rpm"}
